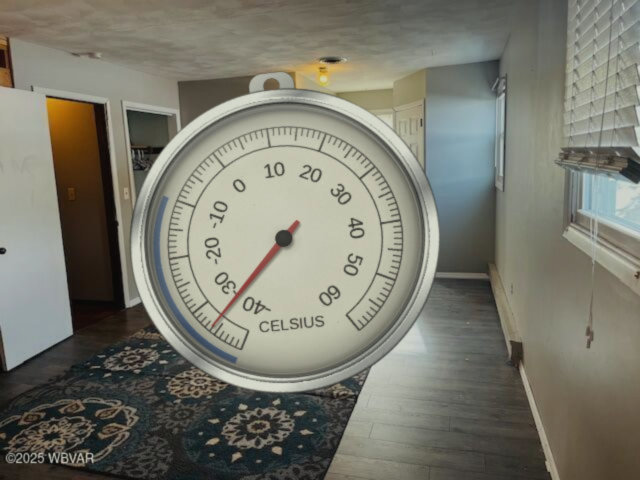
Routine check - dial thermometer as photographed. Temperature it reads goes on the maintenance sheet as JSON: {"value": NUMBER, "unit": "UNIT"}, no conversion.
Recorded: {"value": -34, "unit": "°C"}
